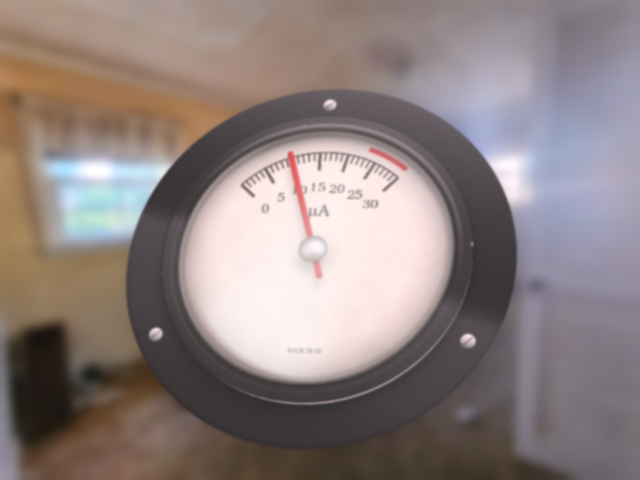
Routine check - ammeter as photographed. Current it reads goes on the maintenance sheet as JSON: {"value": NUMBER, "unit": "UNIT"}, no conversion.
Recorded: {"value": 10, "unit": "µA"}
